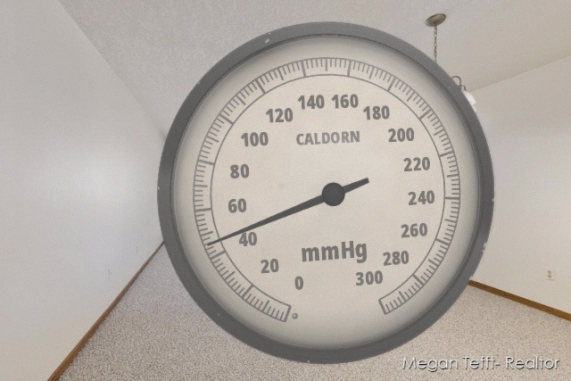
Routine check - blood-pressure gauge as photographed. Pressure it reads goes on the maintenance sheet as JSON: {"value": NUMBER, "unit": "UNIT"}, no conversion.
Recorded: {"value": 46, "unit": "mmHg"}
